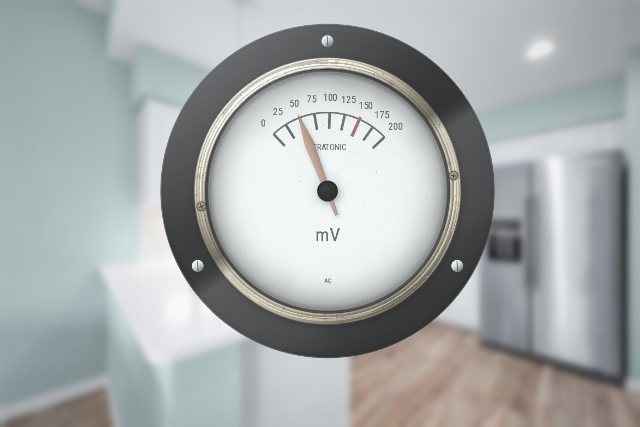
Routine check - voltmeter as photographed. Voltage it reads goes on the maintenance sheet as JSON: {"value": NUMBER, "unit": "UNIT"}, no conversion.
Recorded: {"value": 50, "unit": "mV"}
